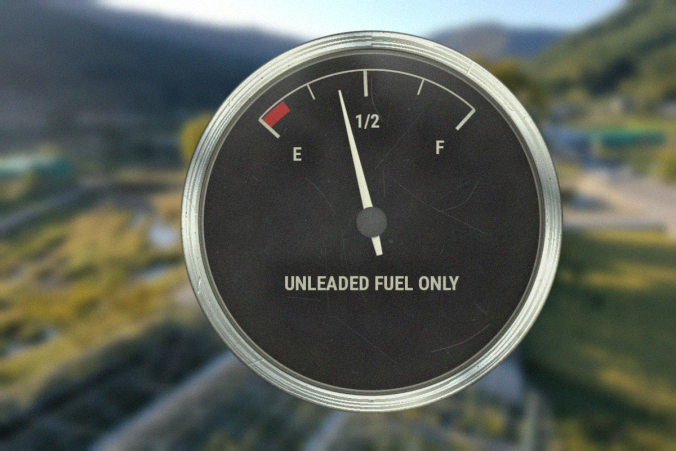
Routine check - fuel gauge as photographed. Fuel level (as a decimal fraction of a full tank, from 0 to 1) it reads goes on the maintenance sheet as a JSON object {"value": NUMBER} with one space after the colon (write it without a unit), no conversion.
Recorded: {"value": 0.375}
